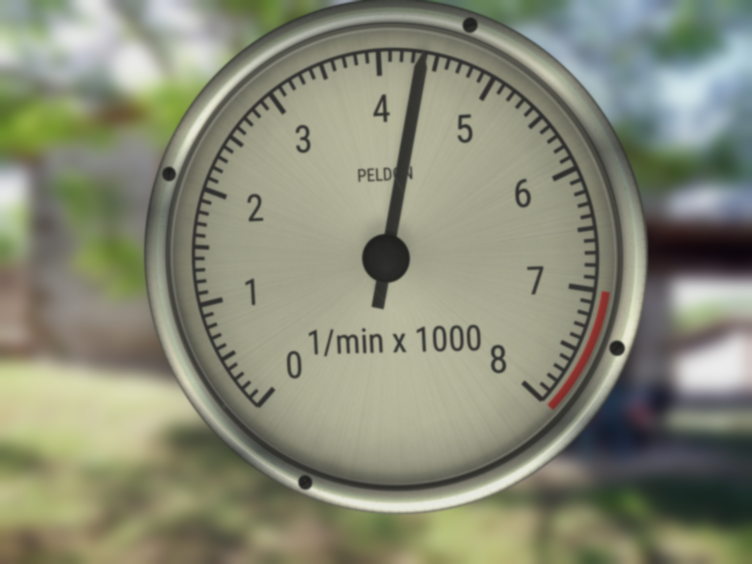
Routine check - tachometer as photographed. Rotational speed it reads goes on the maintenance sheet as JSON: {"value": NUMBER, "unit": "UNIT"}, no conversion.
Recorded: {"value": 4400, "unit": "rpm"}
